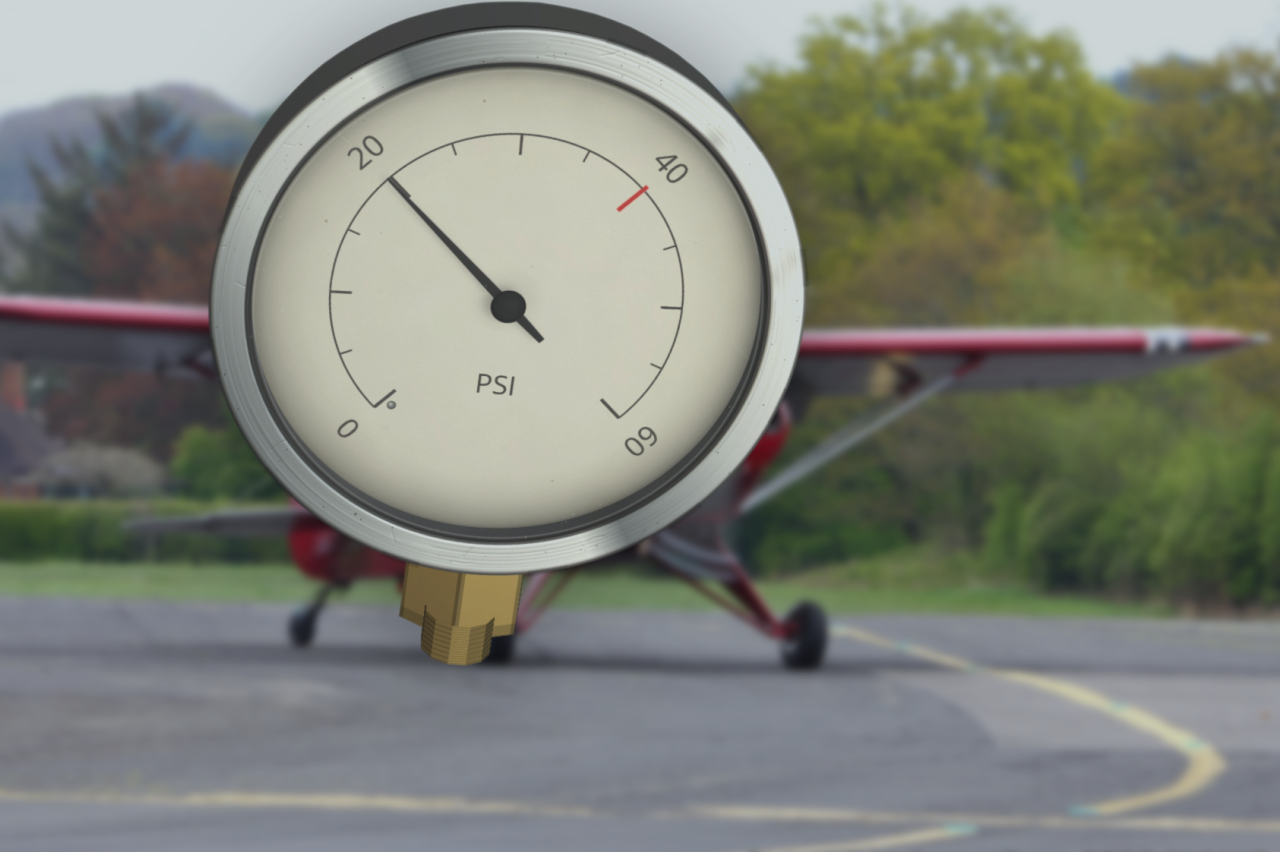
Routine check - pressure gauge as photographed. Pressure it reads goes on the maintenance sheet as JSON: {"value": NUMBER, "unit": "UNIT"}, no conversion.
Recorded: {"value": 20, "unit": "psi"}
